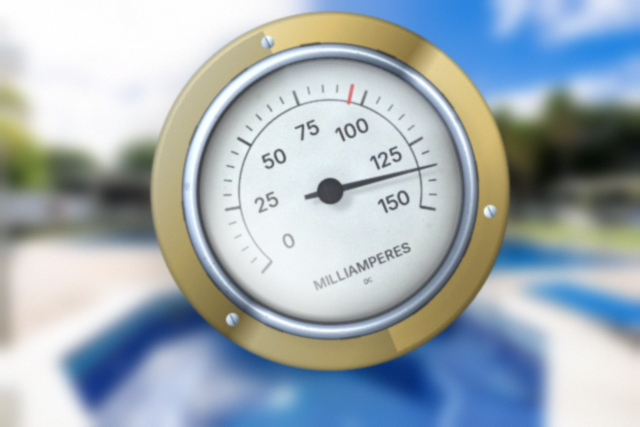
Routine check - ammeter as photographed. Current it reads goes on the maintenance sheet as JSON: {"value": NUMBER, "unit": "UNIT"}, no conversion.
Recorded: {"value": 135, "unit": "mA"}
